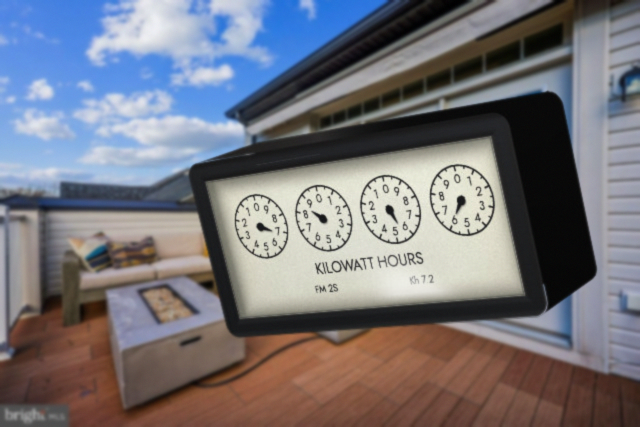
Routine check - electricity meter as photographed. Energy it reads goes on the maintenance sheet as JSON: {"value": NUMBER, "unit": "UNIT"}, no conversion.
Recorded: {"value": 6856, "unit": "kWh"}
